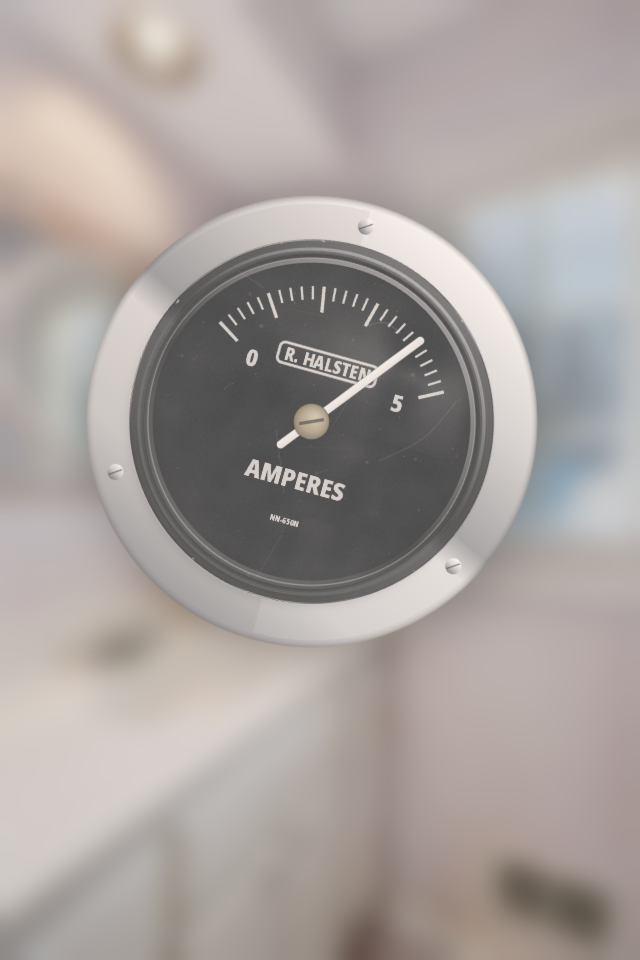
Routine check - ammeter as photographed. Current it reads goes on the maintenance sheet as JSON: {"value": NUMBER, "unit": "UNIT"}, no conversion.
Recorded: {"value": 4, "unit": "A"}
